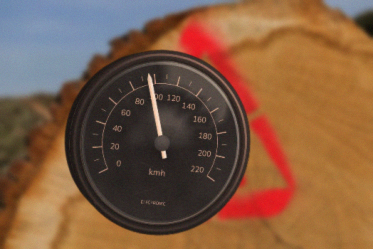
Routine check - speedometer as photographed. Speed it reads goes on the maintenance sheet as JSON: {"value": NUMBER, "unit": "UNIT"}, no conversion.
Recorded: {"value": 95, "unit": "km/h"}
